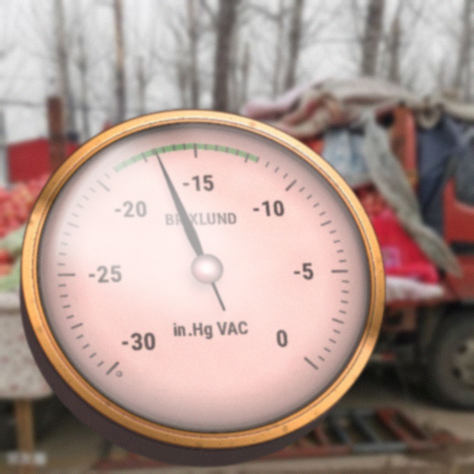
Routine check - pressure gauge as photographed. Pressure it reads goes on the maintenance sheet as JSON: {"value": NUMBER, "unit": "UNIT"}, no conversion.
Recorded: {"value": -17, "unit": "inHg"}
